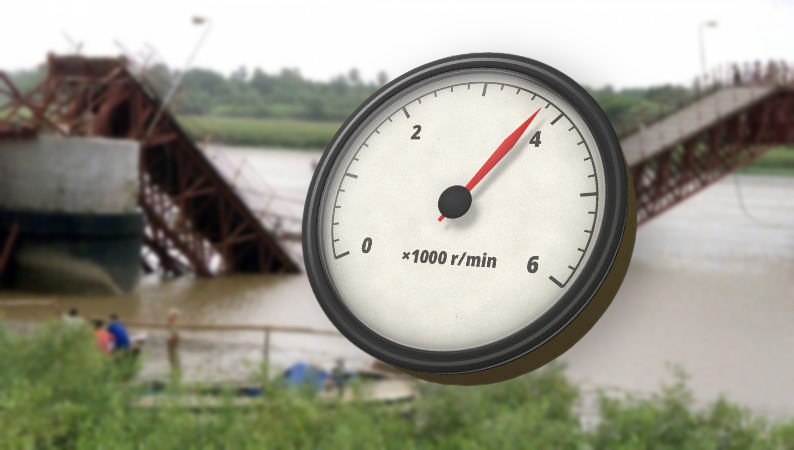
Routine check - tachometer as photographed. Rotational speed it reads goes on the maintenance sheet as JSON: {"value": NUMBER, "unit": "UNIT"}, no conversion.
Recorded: {"value": 3800, "unit": "rpm"}
